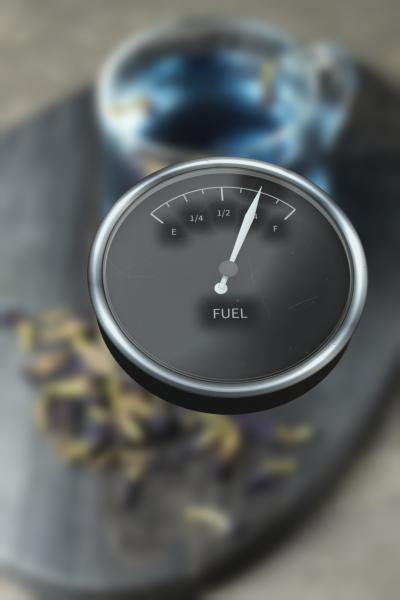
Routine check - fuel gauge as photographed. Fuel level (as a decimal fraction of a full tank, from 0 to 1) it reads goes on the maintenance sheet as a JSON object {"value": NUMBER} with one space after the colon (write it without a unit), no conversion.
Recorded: {"value": 0.75}
